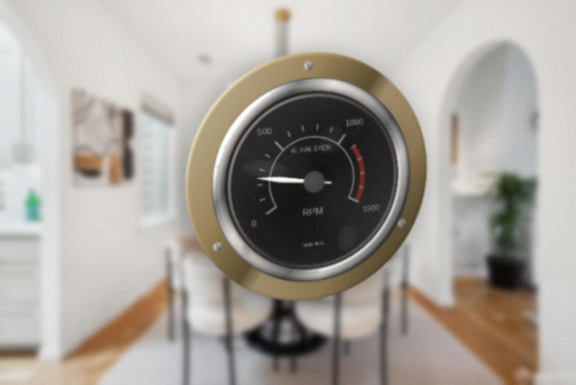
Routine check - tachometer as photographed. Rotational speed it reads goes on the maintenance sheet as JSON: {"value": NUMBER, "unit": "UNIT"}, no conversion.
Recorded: {"value": 250, "unit": "rpm"}
